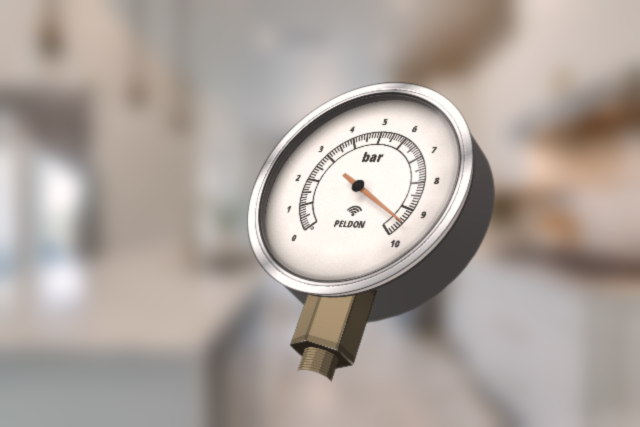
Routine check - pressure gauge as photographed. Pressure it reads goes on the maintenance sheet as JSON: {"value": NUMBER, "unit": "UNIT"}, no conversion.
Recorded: {"value": 9.5, "unit": "bar"}
